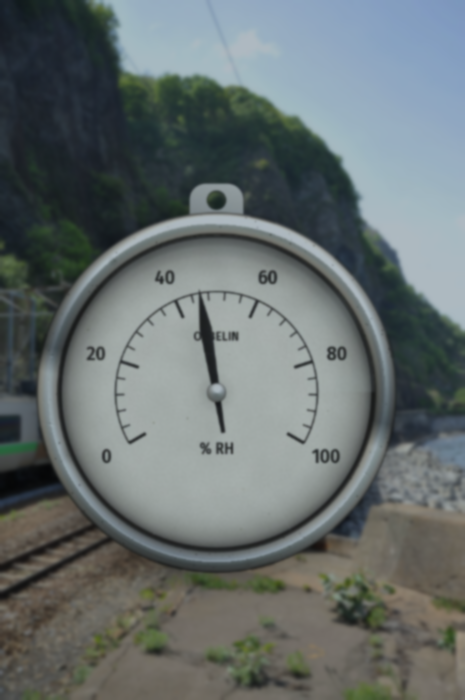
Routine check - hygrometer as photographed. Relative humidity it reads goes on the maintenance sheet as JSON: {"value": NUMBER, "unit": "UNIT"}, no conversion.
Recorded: {"value": 46, "unit": "%"}
